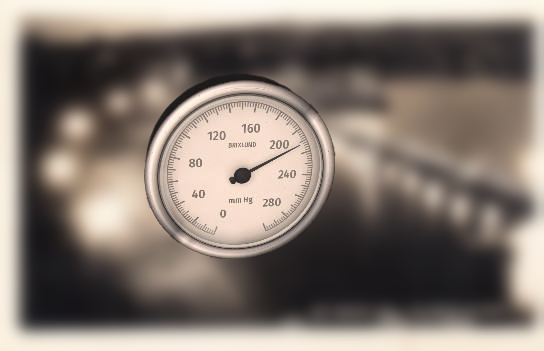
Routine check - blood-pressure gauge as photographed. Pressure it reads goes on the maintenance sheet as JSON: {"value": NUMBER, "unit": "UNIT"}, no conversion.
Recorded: {"value": 210, "unit": "mmHg"}
